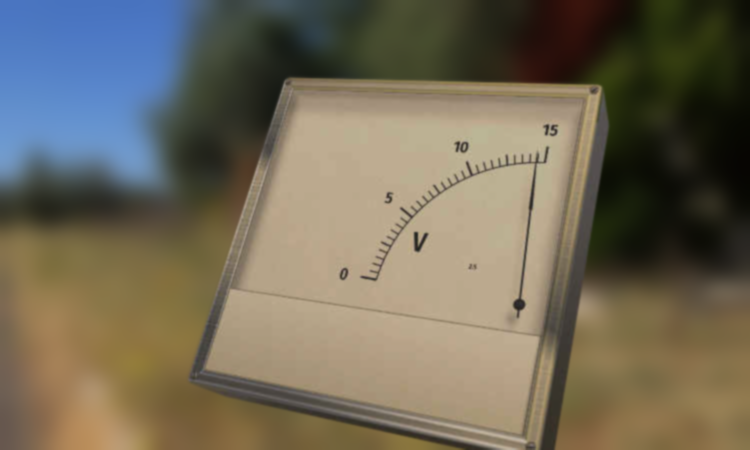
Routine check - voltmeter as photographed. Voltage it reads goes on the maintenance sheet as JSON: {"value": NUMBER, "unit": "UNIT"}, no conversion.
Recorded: {"value": 14.5, "unit": "V"}
